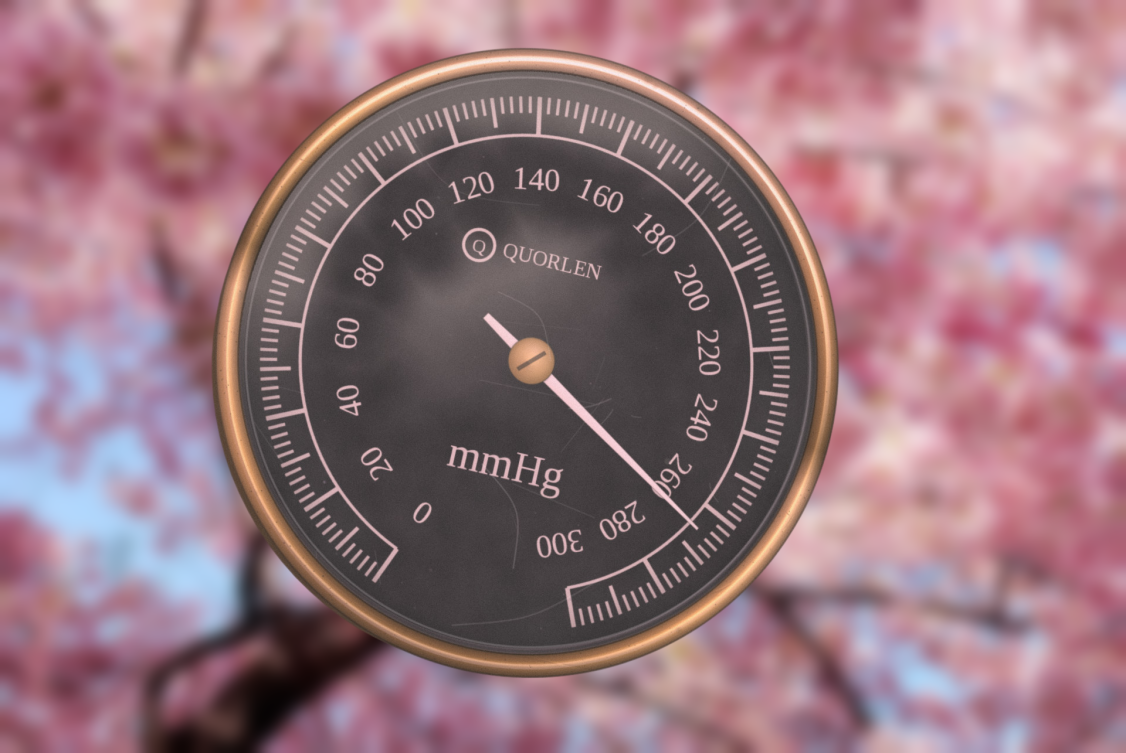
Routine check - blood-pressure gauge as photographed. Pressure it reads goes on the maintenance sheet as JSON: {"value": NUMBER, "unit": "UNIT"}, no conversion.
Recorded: {"value": 266, "unit": "mmHg"}
